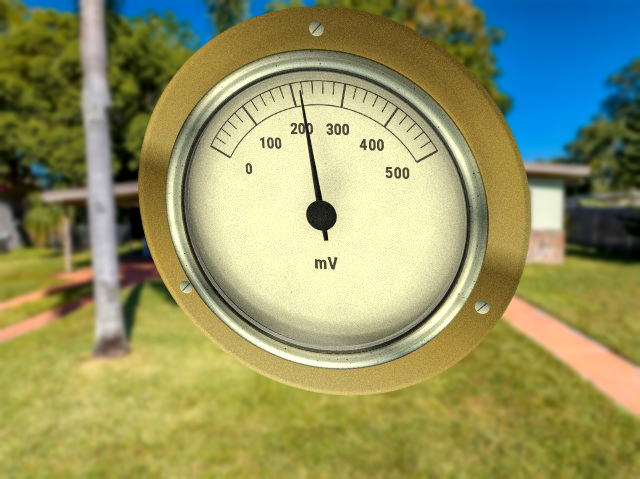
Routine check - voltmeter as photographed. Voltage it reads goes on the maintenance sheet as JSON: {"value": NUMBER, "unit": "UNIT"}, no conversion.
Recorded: {"value": 220, "unit": "mV"}
